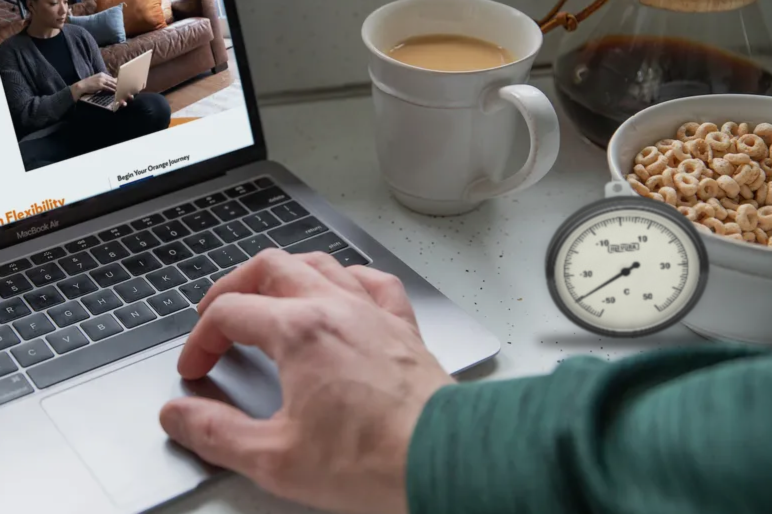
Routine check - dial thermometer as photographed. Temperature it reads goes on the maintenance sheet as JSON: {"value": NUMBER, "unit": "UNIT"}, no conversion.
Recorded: {"value": -40, "unit": "°C"}
